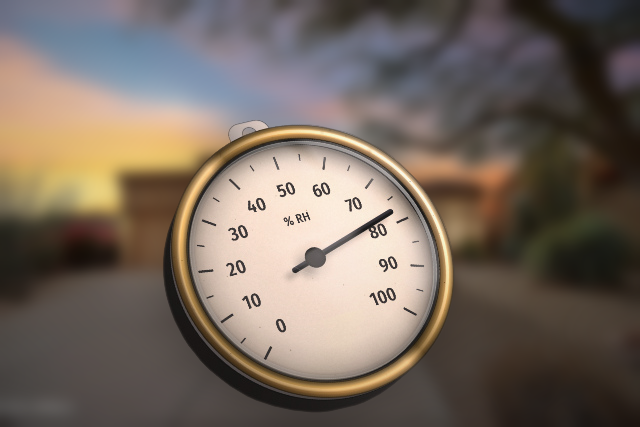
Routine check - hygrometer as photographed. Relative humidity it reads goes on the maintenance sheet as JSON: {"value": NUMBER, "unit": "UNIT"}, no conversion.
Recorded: {"value": 77.5, "unit": "%"}
